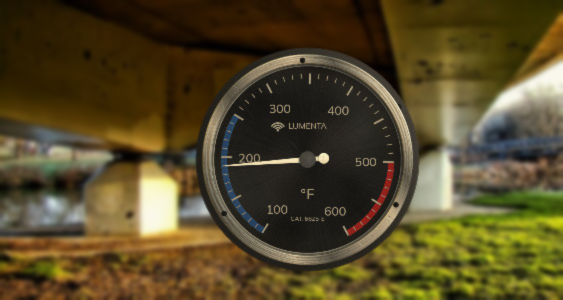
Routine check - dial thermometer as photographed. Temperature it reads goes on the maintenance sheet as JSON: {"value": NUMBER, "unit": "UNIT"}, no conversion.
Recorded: {"value": 190, "unit": "°F"}
